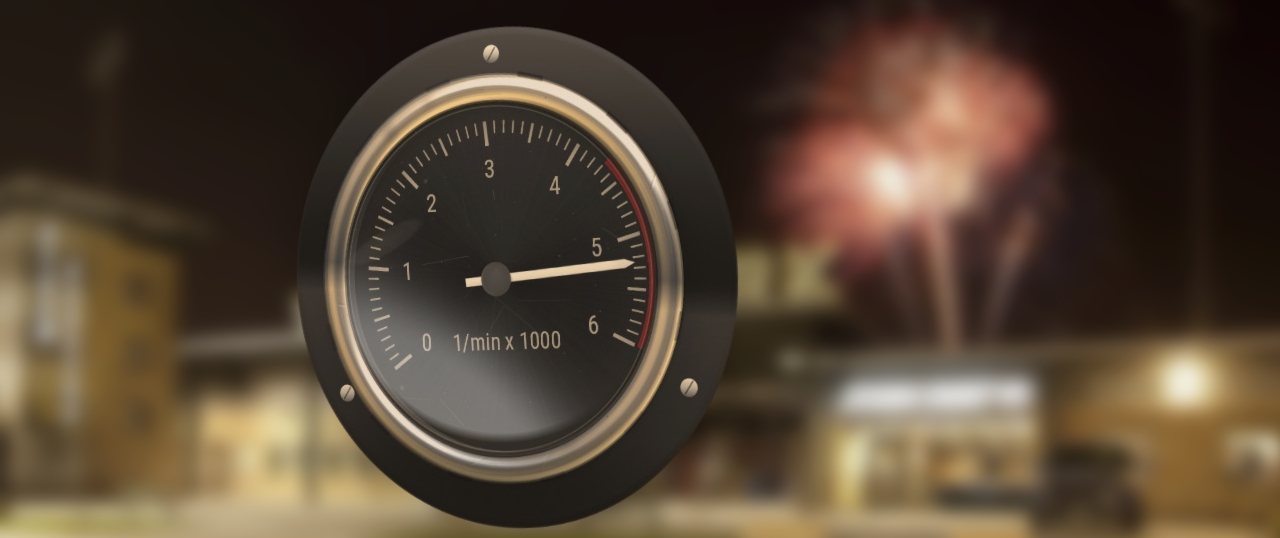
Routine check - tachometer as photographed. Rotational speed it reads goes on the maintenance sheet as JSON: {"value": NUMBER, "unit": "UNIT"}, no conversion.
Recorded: {"value": 5250, "unit": "rpm"}
